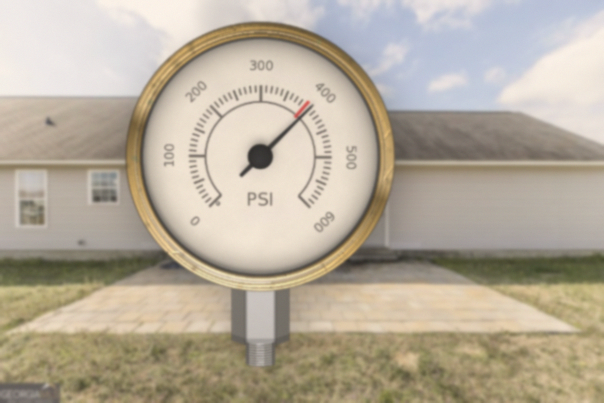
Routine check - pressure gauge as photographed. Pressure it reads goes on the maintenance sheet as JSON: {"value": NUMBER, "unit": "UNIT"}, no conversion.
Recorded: {"value": 400, "unit": "psi"}
